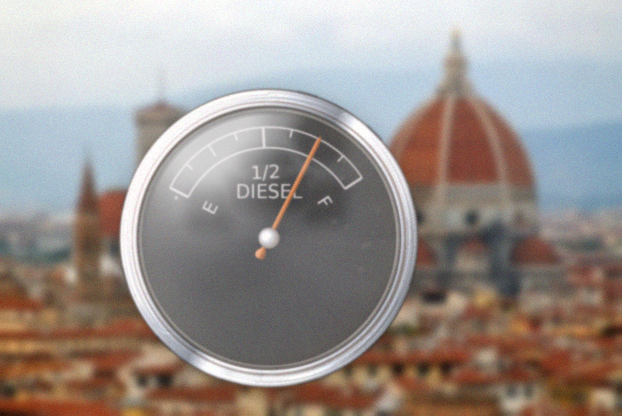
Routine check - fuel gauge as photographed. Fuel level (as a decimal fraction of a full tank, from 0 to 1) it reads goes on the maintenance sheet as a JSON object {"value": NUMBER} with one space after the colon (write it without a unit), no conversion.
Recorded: {"value": 0.75}
